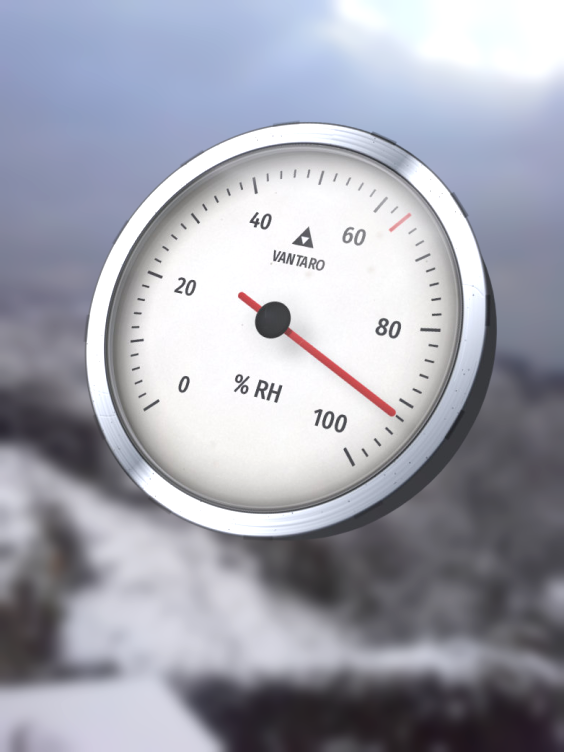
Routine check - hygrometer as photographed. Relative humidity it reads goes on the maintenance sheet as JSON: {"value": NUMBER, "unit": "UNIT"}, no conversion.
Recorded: {"value": 92, "unit": "%"}
